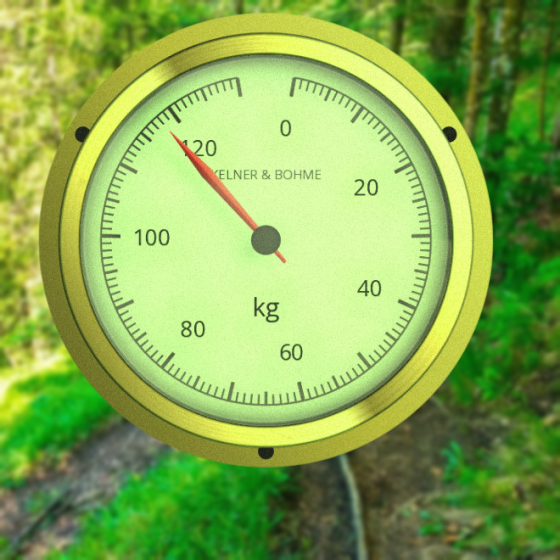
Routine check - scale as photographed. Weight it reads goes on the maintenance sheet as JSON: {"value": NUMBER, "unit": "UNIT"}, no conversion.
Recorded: {"value": 118, "unit": "kg"}
